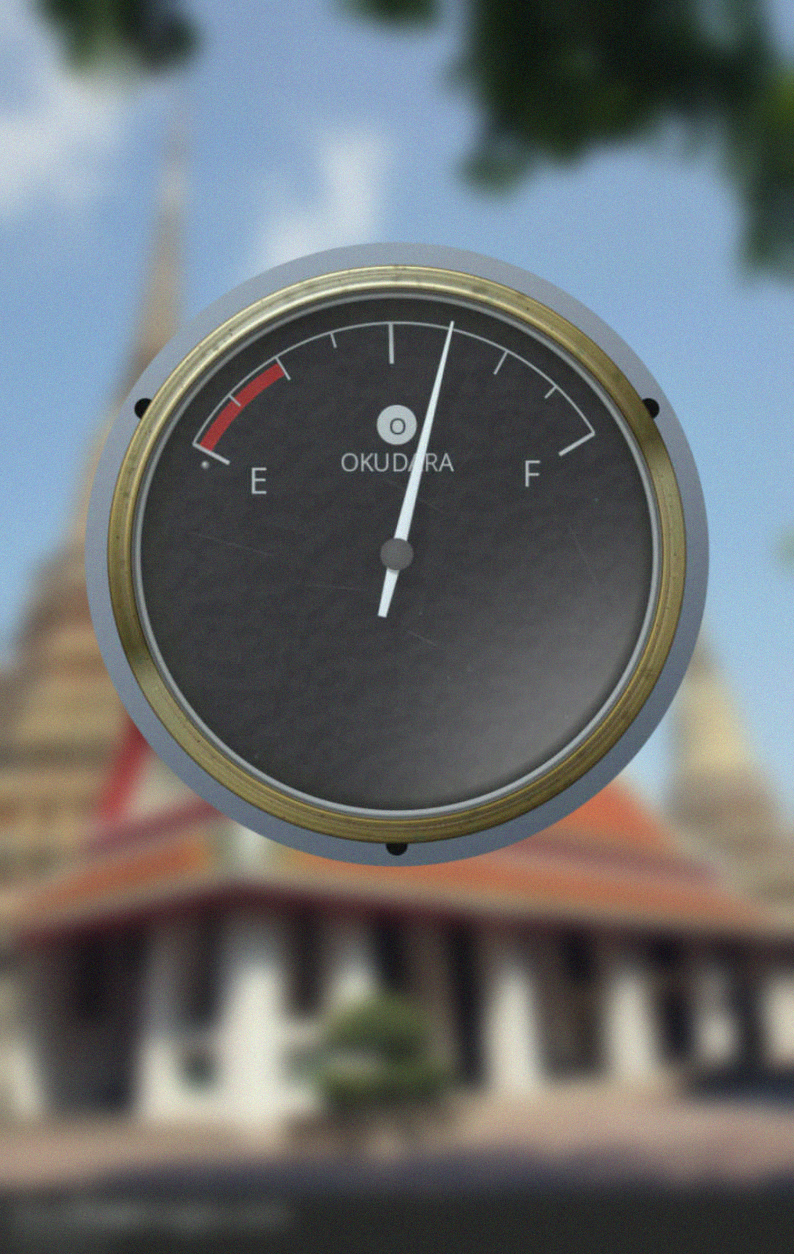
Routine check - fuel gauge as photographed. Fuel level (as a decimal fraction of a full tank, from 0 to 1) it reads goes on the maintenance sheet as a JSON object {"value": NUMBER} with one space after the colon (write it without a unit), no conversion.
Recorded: {"value": 0.625}
